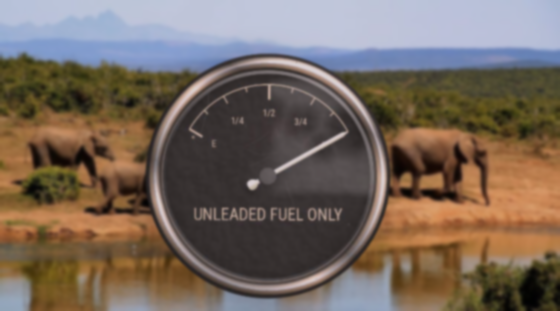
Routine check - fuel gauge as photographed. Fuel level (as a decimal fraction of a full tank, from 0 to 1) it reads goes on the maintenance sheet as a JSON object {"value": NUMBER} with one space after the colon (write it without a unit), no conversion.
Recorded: {"value": 1}
